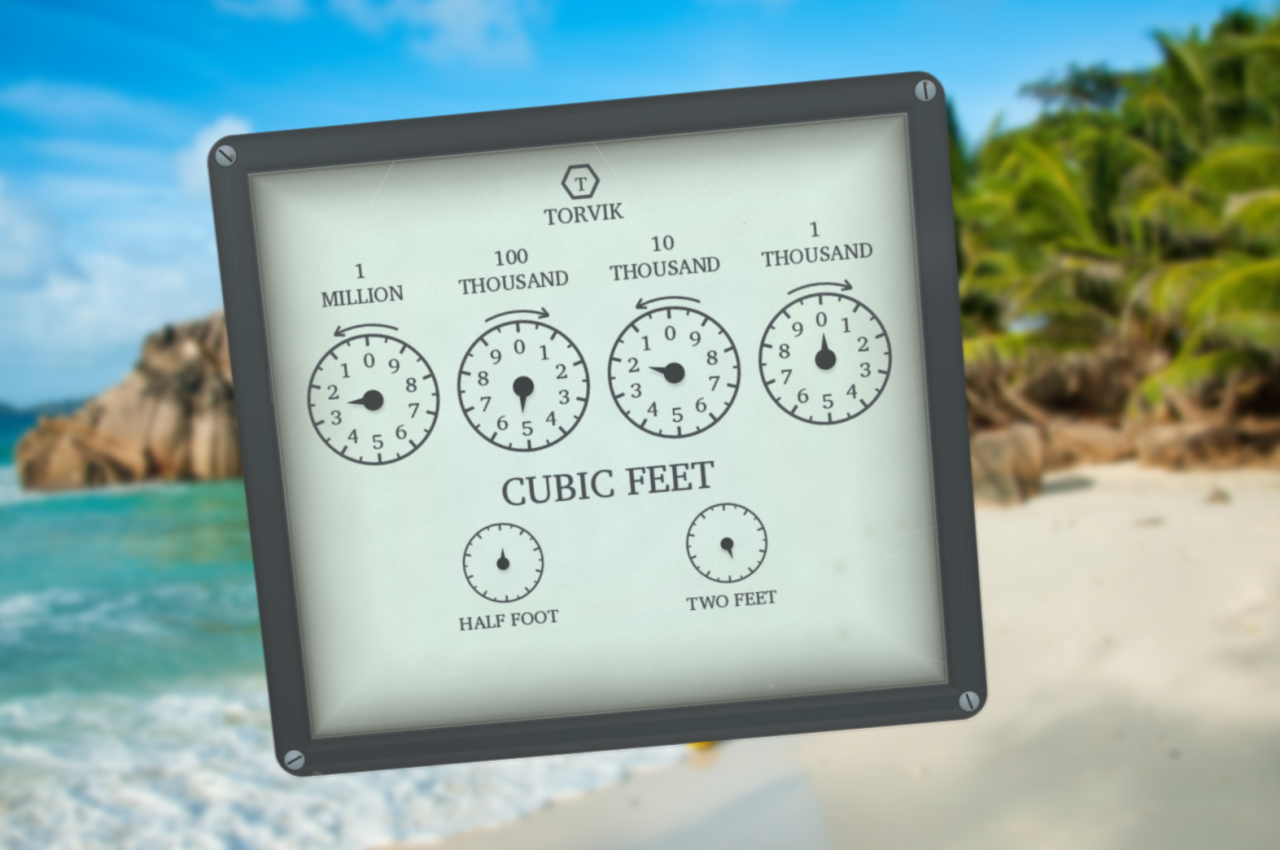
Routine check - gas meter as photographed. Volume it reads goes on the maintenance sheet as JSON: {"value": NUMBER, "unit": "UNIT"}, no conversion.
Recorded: {"value": 252000, "unit": "ft³"}
